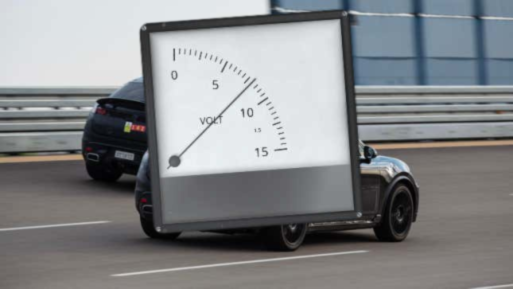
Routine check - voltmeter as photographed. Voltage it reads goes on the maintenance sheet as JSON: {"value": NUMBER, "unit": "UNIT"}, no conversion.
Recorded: {"value": 8, "unit": "V"}
